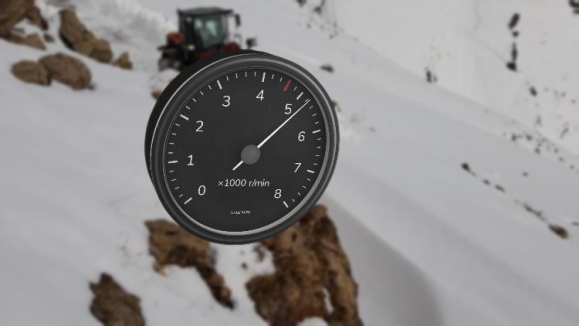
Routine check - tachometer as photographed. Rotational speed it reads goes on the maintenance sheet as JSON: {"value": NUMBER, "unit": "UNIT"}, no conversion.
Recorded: {"value": 5200, "unit": "rpm"}
